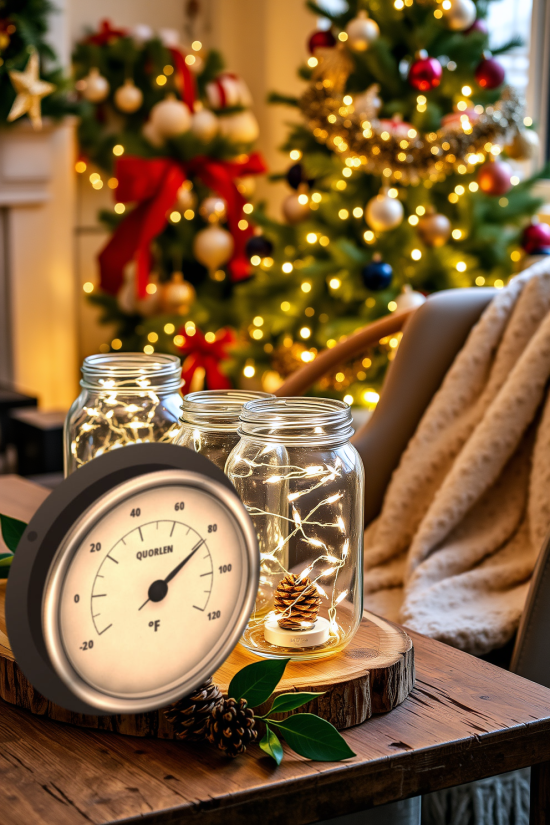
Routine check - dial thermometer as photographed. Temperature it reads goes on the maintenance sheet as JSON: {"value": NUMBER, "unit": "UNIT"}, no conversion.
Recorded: {"value": 80, "unit": "°F"}
